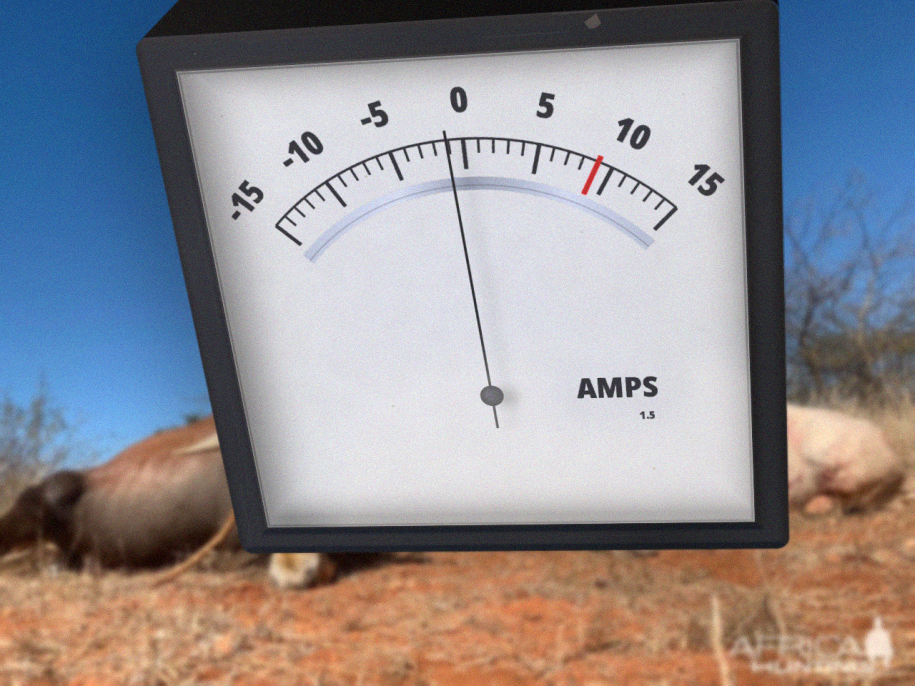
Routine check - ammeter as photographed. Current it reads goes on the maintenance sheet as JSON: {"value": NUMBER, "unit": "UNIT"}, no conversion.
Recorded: {"value": -1, "unit": "A"}
